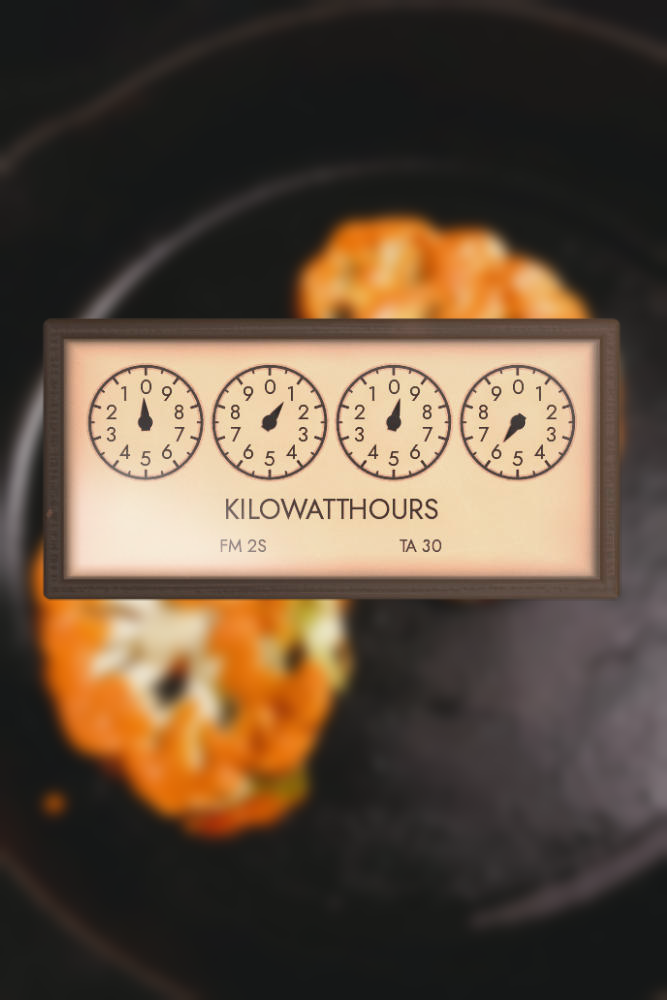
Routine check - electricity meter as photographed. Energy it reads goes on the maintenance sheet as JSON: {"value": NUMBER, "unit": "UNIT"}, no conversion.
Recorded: {"value": 96, "unit": "kWh"}
